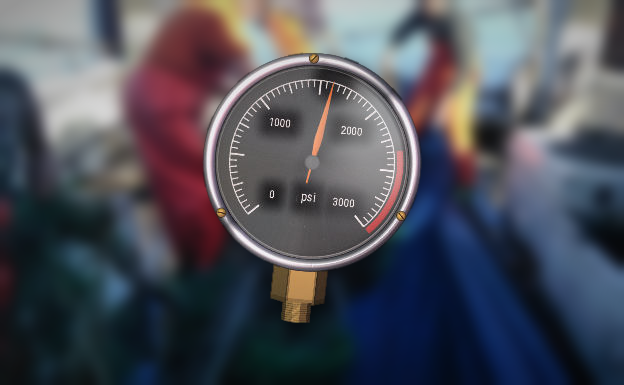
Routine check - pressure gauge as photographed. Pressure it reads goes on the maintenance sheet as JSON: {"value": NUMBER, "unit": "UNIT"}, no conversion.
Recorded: {"value": 1600, "unit": "psi"}
